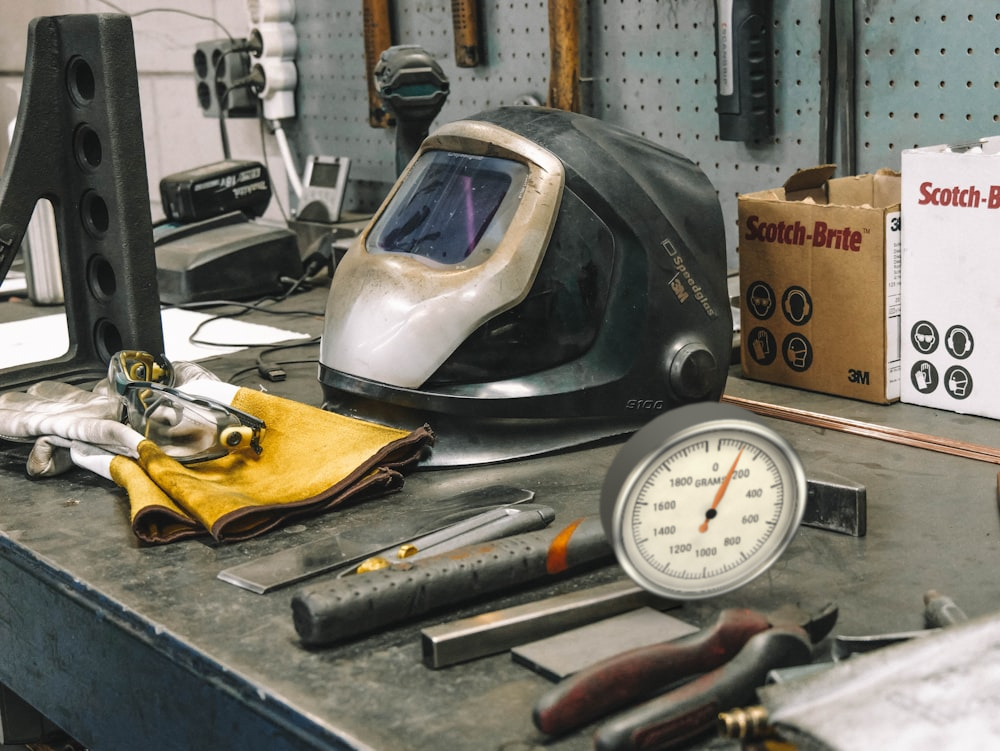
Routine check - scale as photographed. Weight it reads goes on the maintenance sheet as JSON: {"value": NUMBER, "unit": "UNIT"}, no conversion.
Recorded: {"value": 100, "unit": "g"}
